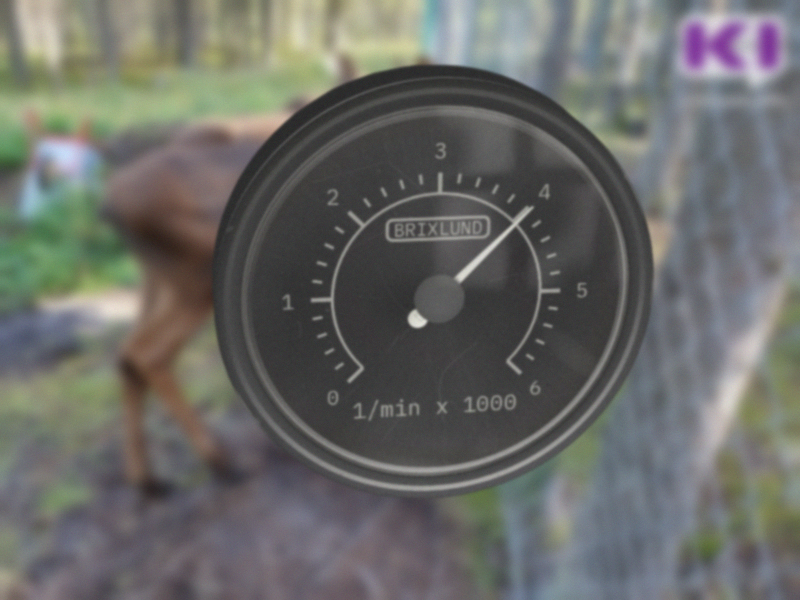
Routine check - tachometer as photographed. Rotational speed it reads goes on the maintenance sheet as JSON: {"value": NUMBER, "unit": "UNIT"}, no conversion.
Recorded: {"value": 4000, "unit": "rpm"}
